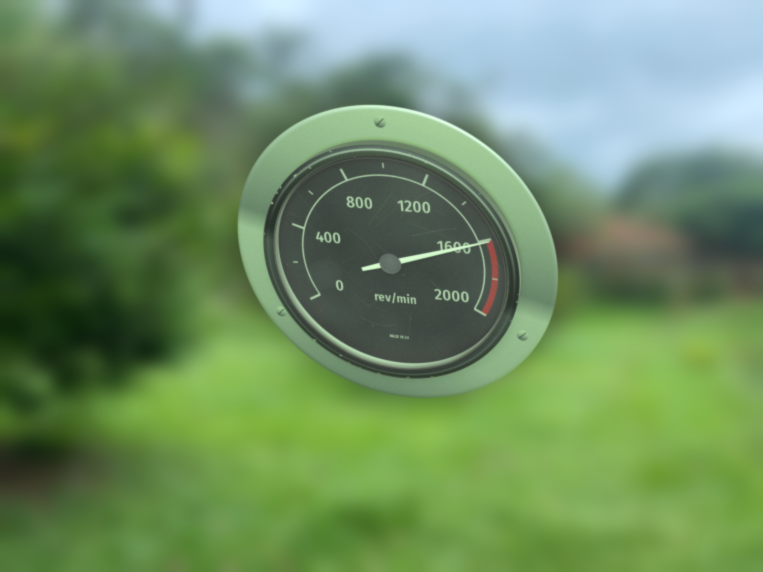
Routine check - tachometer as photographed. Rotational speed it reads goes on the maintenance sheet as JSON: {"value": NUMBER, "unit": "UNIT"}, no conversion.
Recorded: {"value": 1600, "unit": "rpm"}
